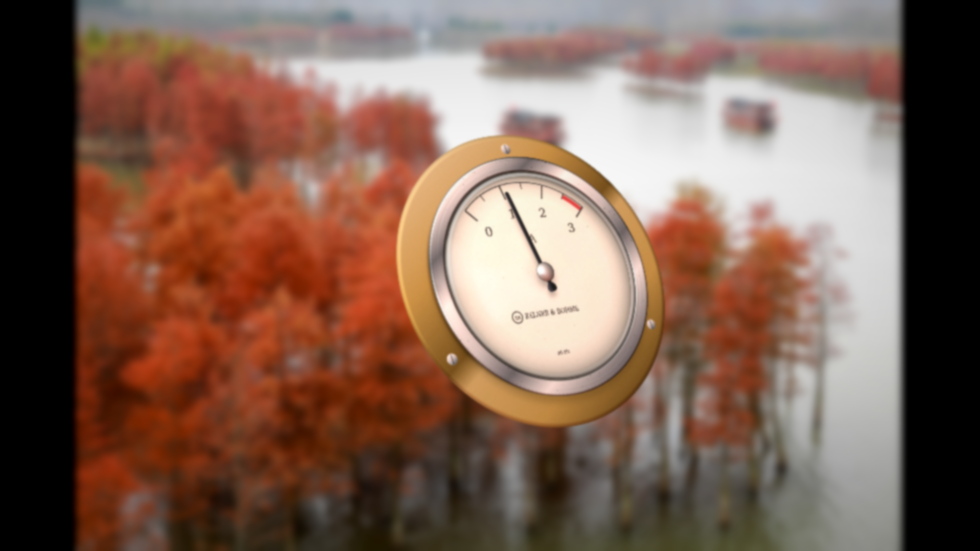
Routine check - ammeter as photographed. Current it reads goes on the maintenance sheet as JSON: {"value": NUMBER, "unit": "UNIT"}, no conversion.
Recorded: {"value": 1, "unit": "A"}
